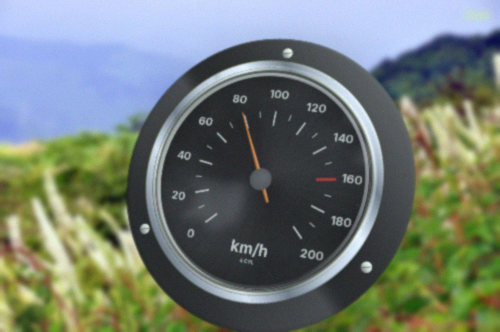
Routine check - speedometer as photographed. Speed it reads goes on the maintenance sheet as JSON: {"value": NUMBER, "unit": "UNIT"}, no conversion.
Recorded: {"value": 80, "unit": "km/h"}
